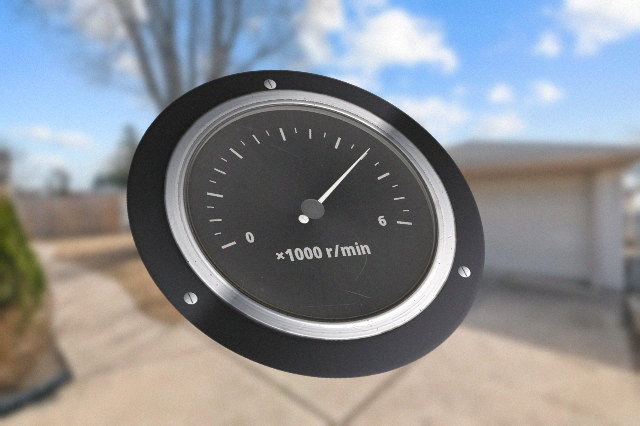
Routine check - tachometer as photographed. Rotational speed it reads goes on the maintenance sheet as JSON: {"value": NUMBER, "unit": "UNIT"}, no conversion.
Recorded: {"value": 4500, "unit": "rpm"}
